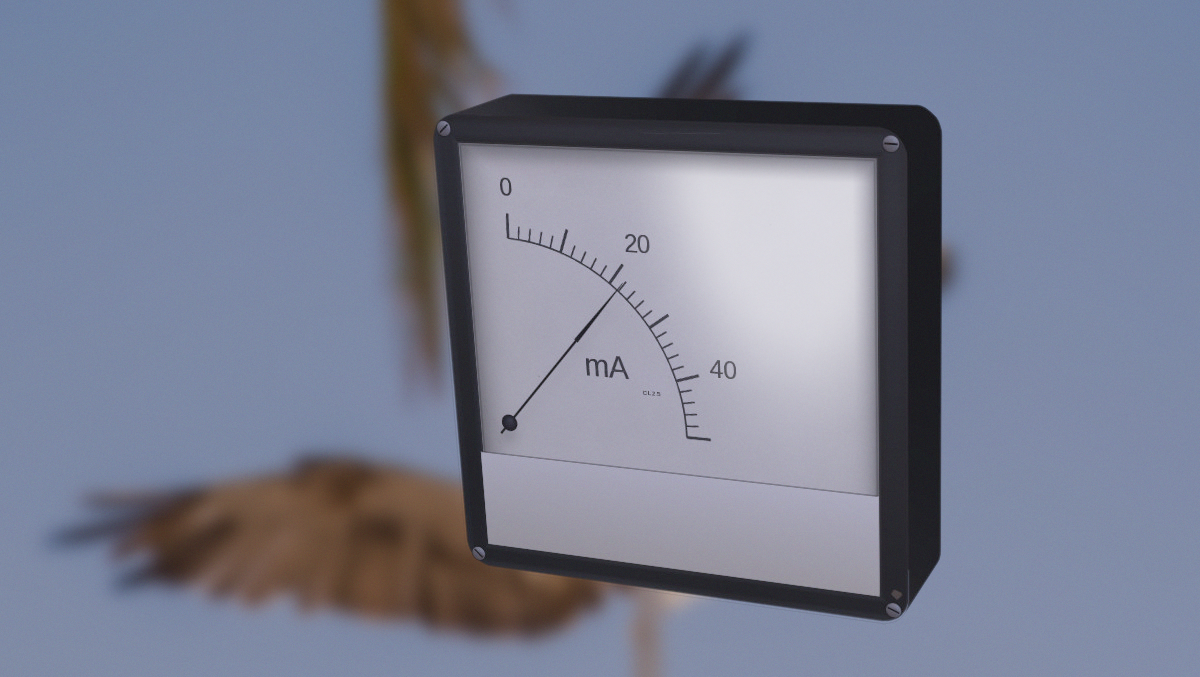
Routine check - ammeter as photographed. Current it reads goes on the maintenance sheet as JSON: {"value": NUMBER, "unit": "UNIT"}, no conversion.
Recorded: {"value": 22, "unit": "mA"}
